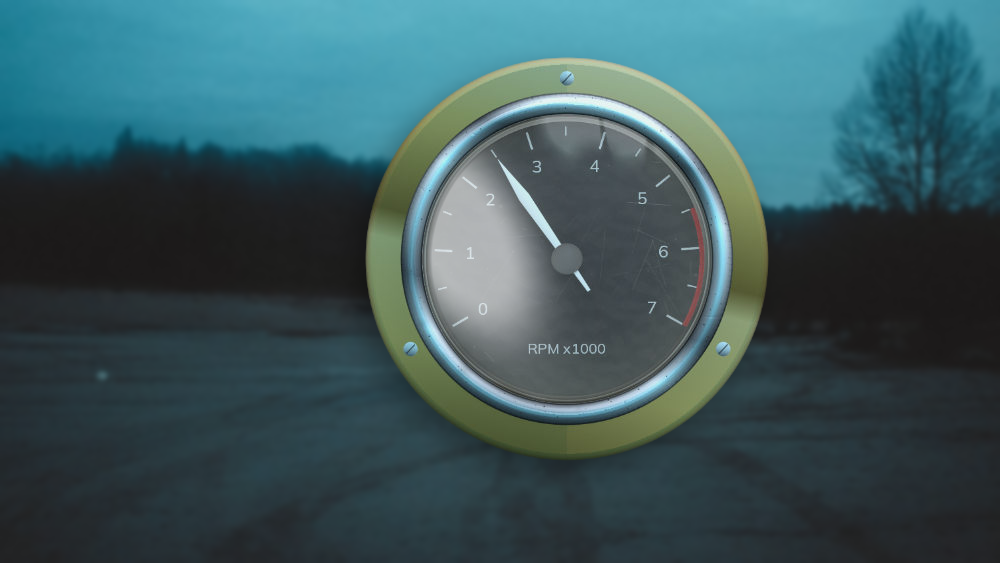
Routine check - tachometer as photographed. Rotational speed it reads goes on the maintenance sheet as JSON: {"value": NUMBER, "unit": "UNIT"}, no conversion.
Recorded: {"value": 2500, "unit": "rpm"}
